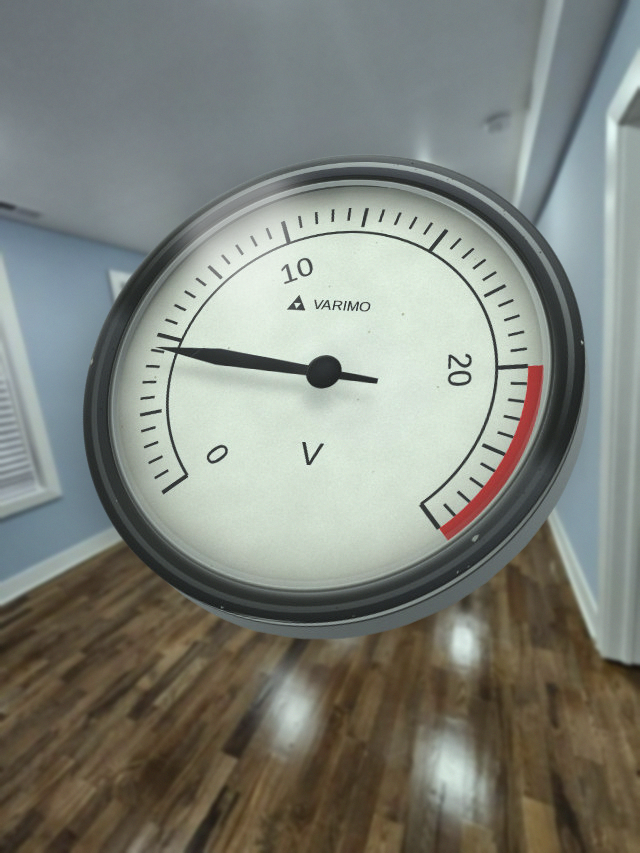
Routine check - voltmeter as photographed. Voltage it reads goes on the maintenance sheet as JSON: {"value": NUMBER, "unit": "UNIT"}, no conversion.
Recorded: {"value": 4.5, "unit": "V"}
